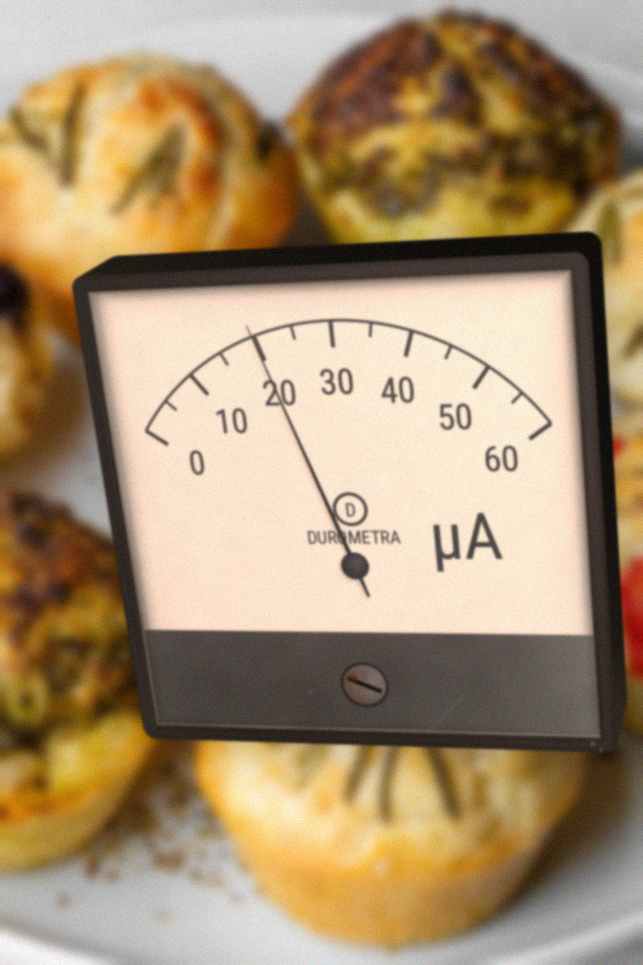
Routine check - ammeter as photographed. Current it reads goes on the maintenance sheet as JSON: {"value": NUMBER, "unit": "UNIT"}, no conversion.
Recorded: {"value": 20, "unit": "µA"}
